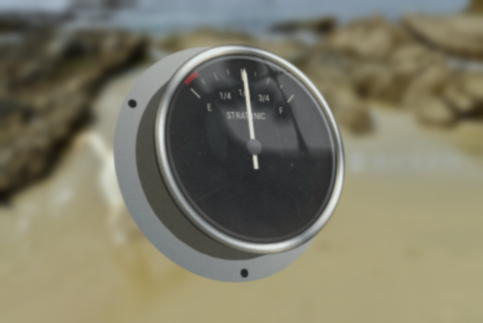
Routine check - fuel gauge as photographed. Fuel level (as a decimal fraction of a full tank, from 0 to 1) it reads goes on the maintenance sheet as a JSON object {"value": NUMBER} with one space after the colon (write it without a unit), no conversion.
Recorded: {"value": 0.5}
